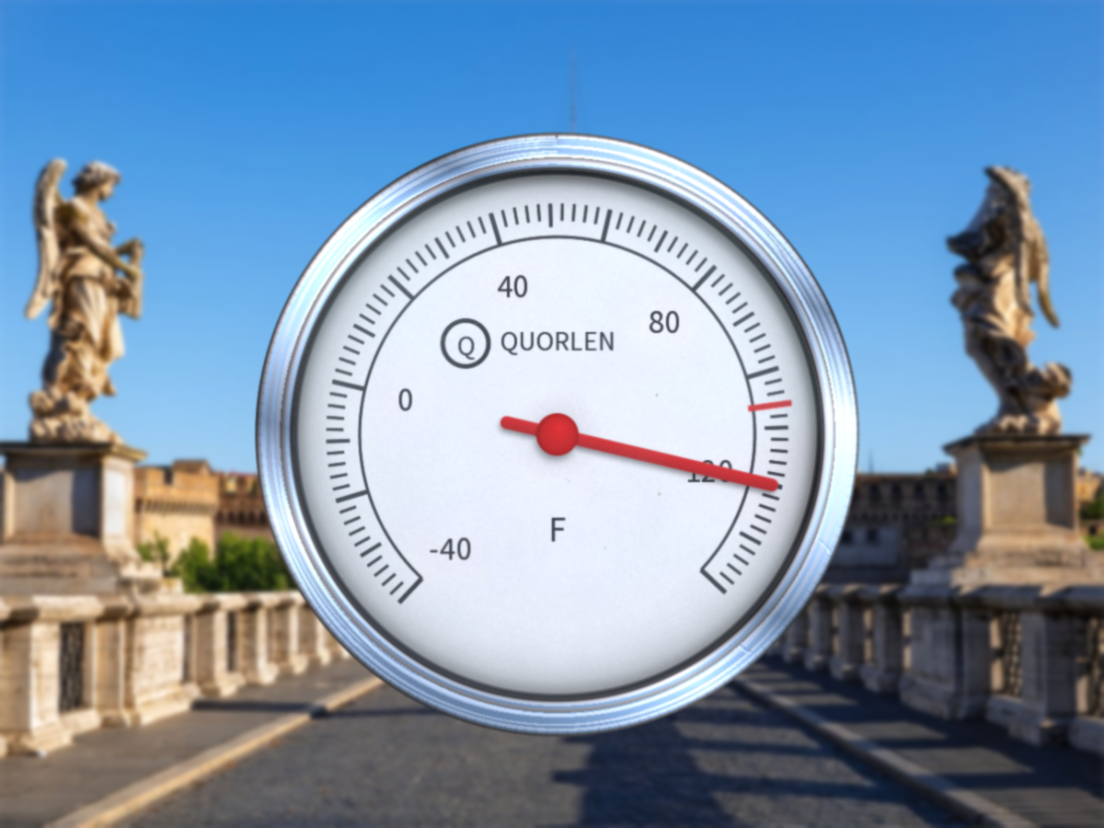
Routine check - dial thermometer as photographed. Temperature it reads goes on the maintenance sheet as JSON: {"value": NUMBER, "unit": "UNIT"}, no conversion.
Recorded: {"value": 120, "unit": "°F"}
